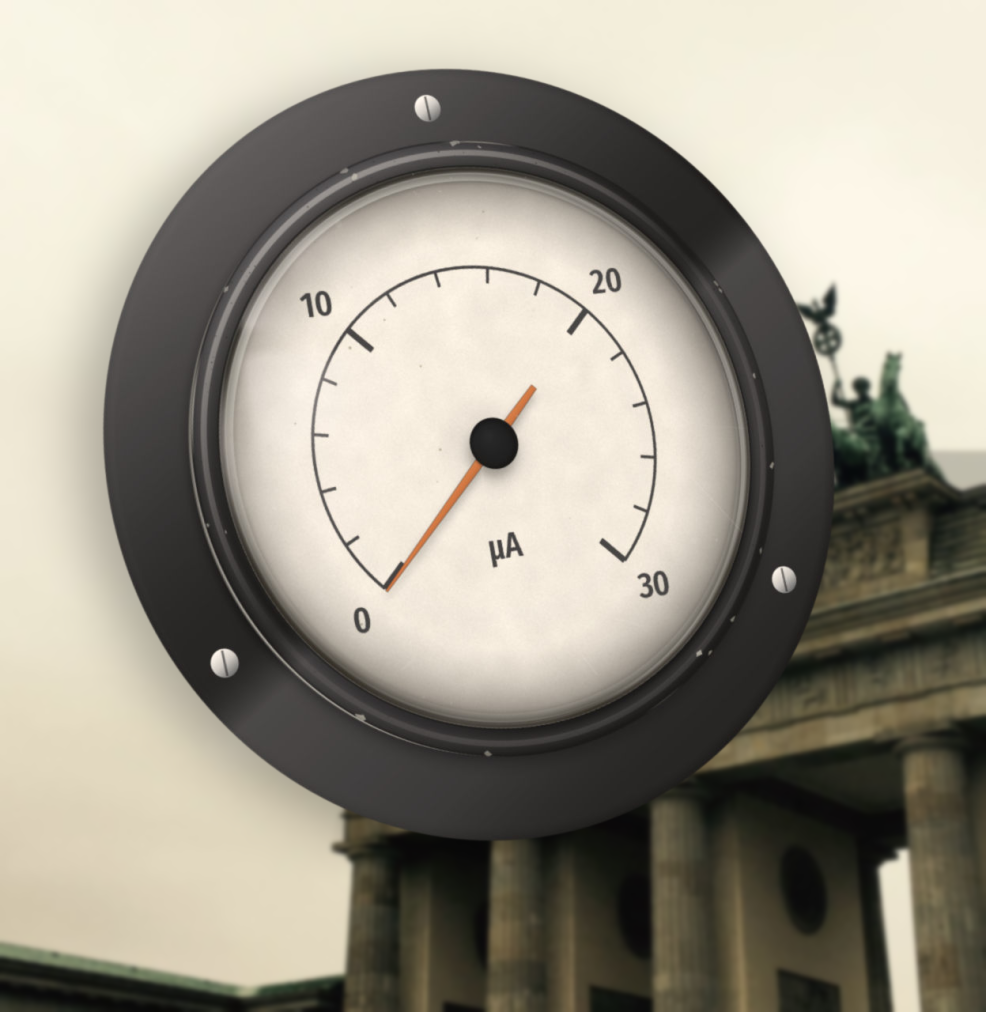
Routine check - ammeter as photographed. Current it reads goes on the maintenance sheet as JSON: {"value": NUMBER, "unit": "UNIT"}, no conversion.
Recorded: {"value": 0, "unit": "µA"}
